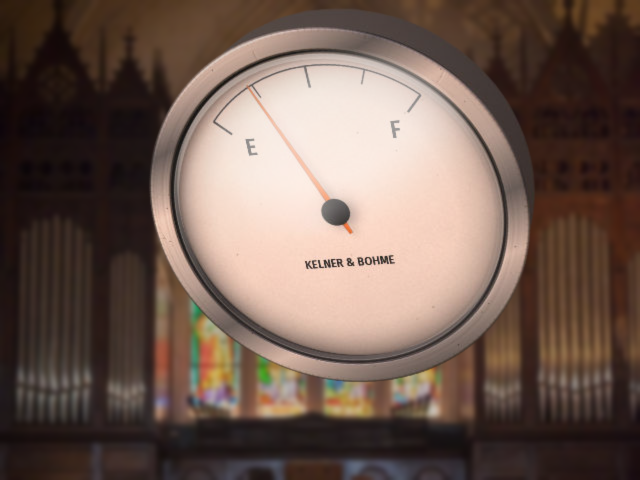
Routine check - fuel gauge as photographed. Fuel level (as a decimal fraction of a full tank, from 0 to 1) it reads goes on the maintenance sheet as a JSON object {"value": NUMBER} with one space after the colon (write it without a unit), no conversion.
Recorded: {"value": 0.25}
